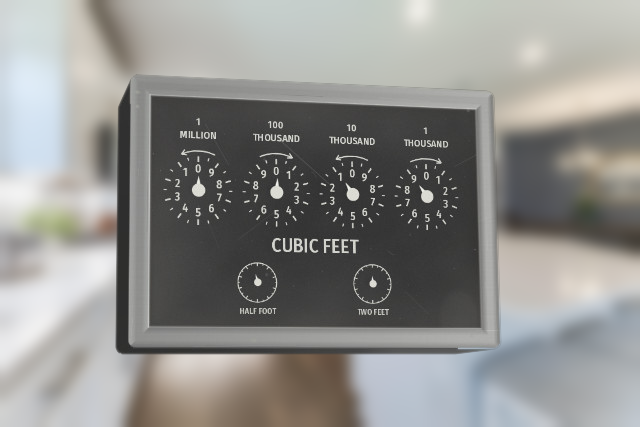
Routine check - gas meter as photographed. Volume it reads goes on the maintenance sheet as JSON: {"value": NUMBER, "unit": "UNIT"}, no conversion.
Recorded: {"value": 900, "unit": "ft³"}
